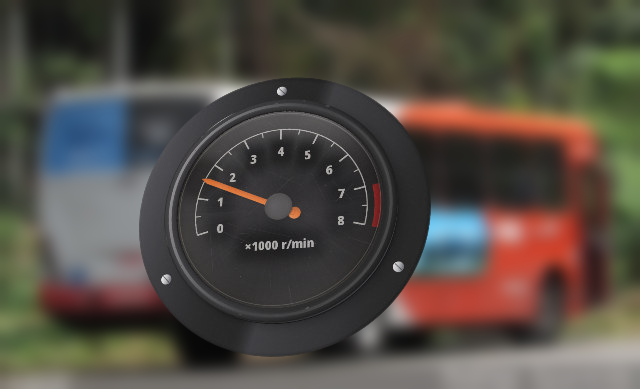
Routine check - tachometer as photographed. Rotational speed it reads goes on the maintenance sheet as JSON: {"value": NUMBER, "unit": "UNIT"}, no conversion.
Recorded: {"value": 1500, "unit": "rpm"}
